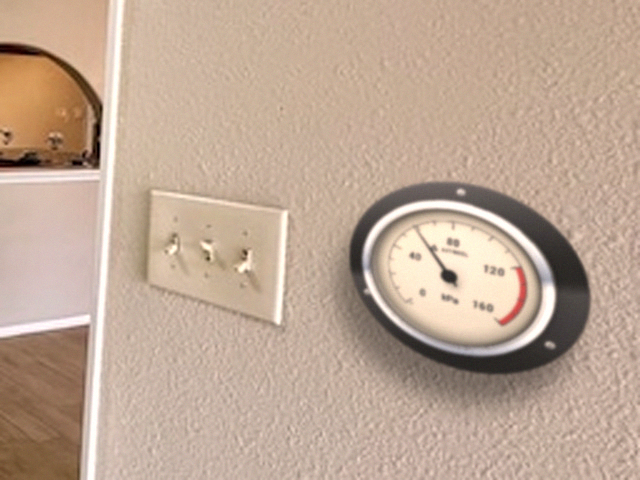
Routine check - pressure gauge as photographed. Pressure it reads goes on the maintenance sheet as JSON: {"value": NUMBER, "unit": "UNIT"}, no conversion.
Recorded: {"value": 60, "unit": "kPa"}
